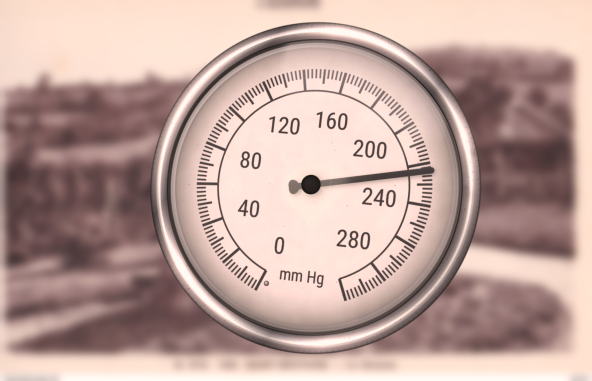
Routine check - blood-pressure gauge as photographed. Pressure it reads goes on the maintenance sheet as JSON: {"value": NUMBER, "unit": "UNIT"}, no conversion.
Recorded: {"value": 224, "unit": "mmHg"}
